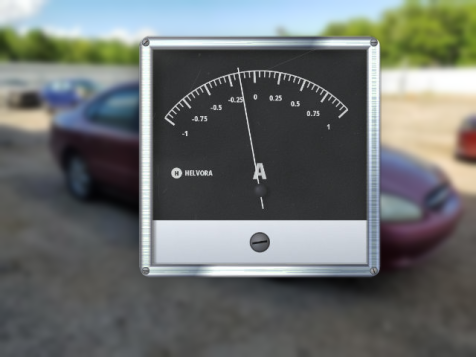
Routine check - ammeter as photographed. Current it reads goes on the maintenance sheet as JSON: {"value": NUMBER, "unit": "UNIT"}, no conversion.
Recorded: {"value": -0.15, "unit": "A"}
